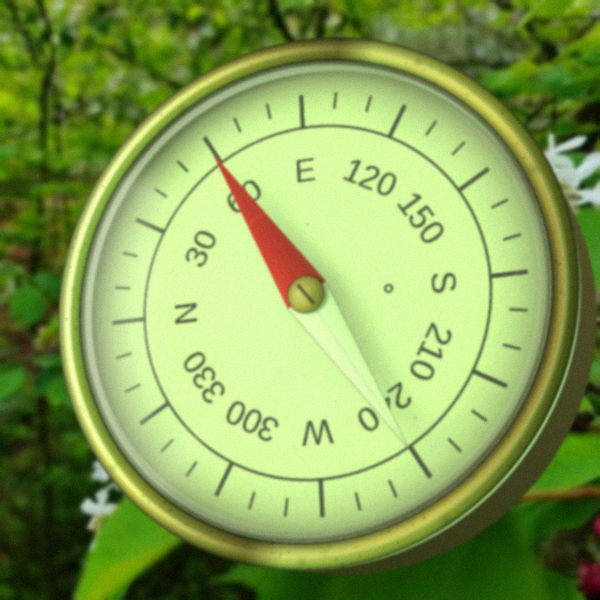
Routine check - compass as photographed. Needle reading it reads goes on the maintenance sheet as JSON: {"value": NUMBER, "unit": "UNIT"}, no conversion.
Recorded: {"value": 60, "unit": "°"}
